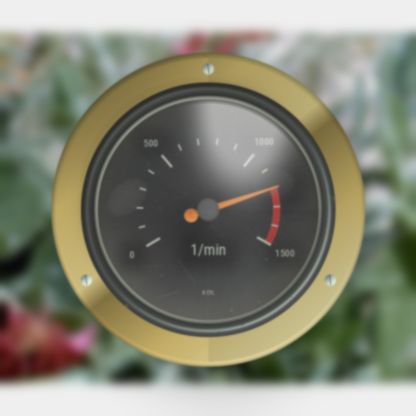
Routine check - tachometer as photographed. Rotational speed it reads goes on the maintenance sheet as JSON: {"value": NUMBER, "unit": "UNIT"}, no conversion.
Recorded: {"value": 1200, "unit": "rpm"}
